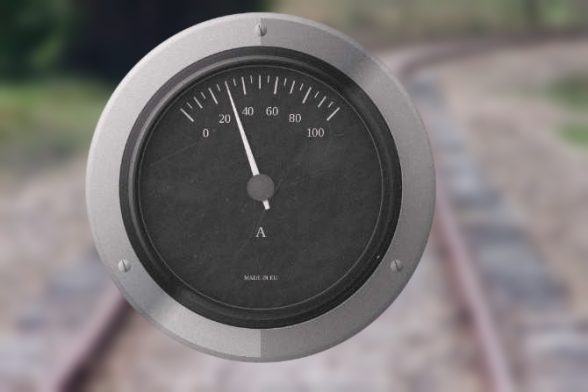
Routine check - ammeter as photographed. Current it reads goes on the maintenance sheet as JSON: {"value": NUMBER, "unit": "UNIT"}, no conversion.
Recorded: {"value": 30, "unit": "A"}
